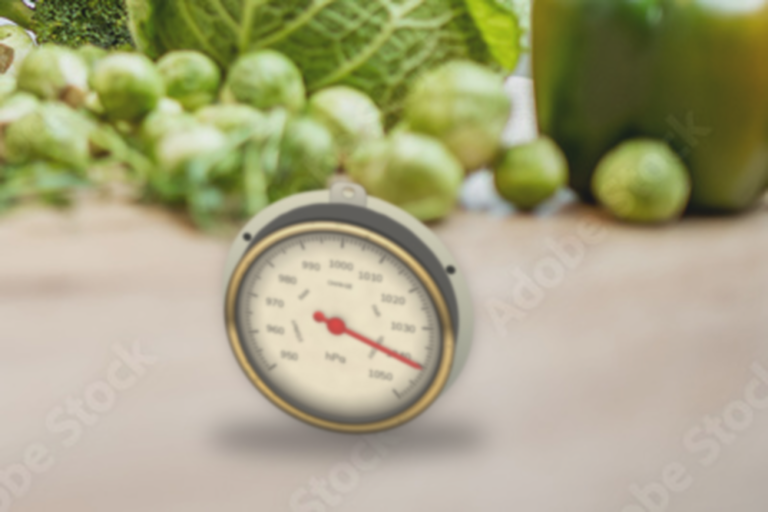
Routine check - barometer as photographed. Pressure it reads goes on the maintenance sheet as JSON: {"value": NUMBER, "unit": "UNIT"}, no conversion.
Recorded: {"value": 1040, "unit": "hPa"}
